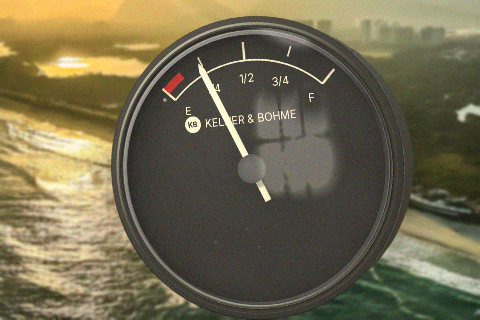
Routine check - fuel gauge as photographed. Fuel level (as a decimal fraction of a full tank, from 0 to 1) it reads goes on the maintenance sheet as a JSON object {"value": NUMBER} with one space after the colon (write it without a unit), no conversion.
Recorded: {"value": 0.25}
